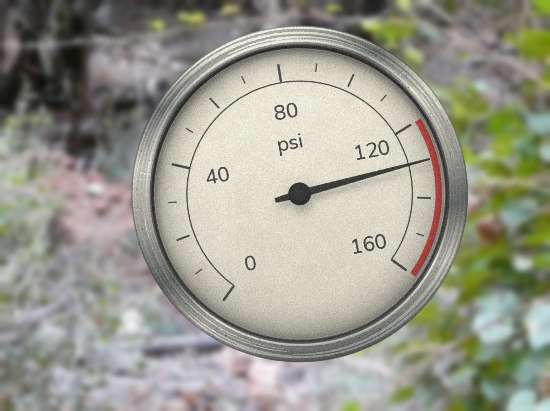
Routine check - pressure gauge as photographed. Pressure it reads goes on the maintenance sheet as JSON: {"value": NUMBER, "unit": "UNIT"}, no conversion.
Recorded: {"value": 130, "unit": "psi"}
